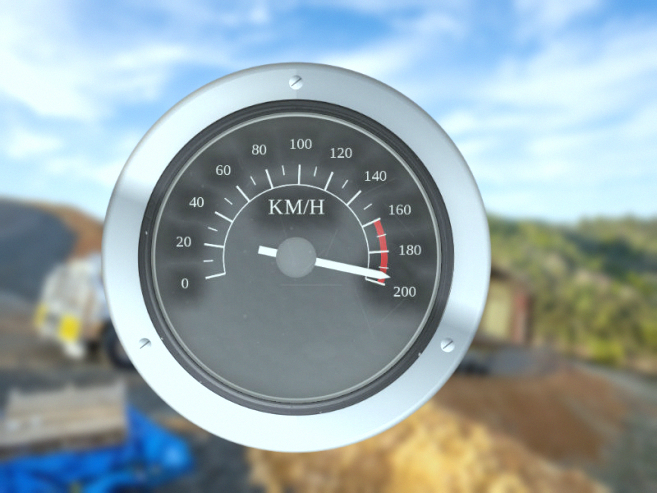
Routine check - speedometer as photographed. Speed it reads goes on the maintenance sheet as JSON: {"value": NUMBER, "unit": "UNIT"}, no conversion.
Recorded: {"value": 195, "unit": "km/h"}
